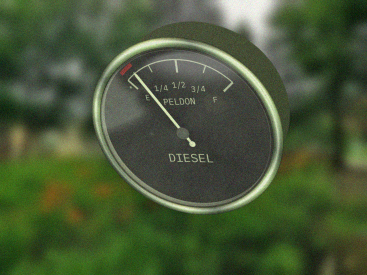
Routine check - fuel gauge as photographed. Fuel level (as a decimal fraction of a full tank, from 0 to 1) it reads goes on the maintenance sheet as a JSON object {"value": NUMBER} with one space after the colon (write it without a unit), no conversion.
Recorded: {"value": 0.125}
